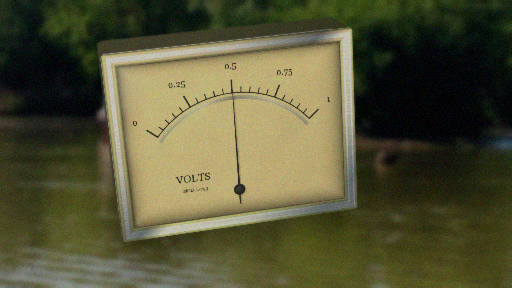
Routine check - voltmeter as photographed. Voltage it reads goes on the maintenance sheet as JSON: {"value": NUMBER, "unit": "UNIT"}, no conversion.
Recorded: {"value": 0.5, "unit": "V"}
